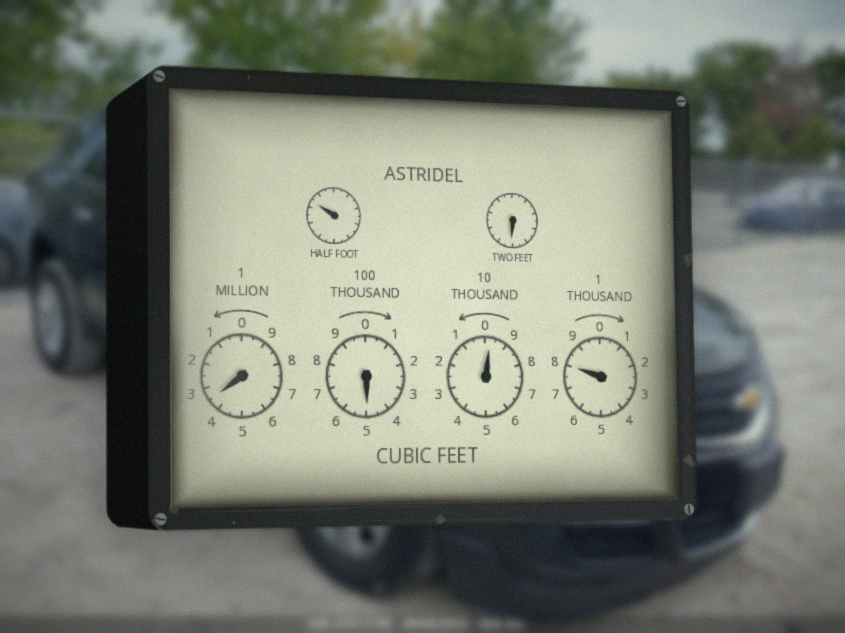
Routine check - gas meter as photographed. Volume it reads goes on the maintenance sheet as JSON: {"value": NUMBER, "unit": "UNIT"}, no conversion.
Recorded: {"value": 349800, "unit": "ft³"}
